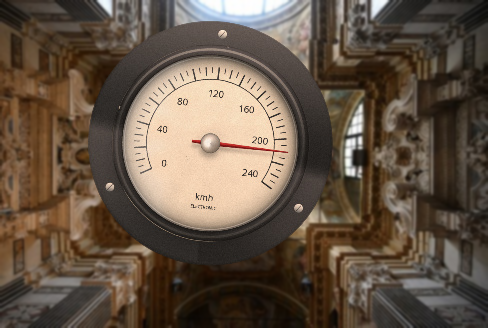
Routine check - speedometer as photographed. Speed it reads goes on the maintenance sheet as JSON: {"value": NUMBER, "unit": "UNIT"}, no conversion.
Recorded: {"value": 210, "unit": "km/h"}
